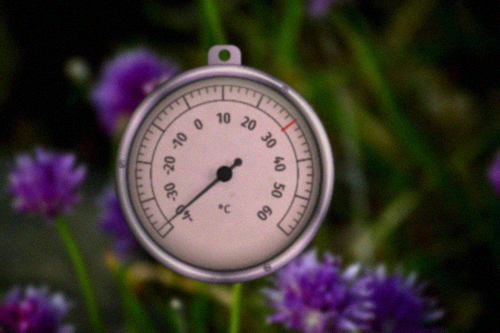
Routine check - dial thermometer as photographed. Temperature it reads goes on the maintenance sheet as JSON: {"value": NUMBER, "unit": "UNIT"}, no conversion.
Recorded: {"value": -38, "unit": "°C"}
